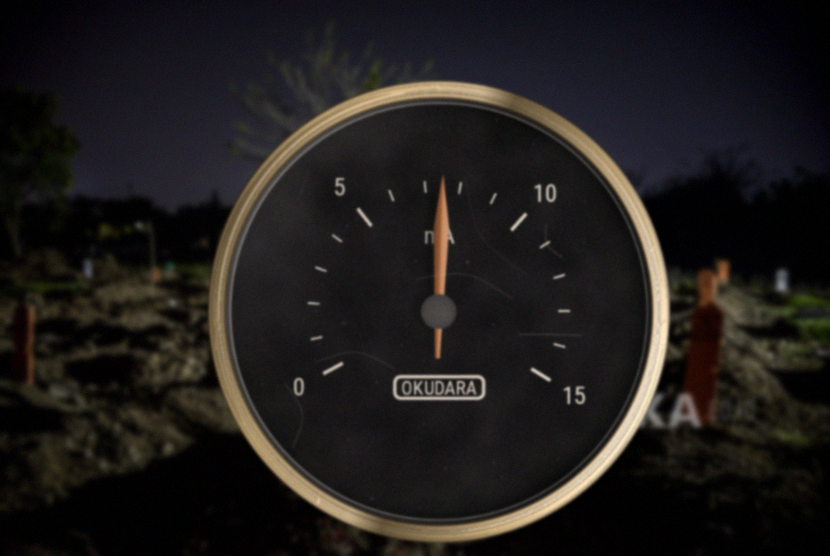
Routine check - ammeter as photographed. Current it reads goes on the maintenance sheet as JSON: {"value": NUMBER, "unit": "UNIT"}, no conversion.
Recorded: {"value": 7.5, "unit": "mA"}
